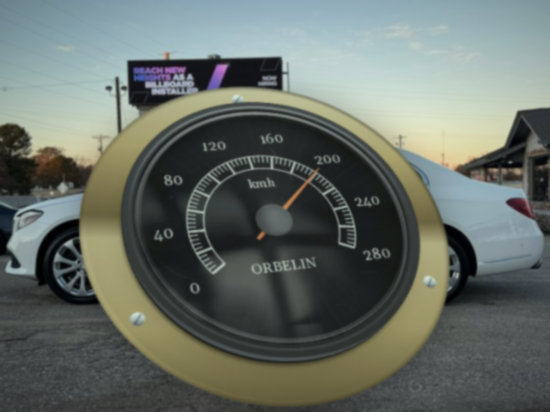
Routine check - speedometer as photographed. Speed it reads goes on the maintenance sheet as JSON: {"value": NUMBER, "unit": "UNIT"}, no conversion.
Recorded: {"value": 200, "unit": "km/h"}
